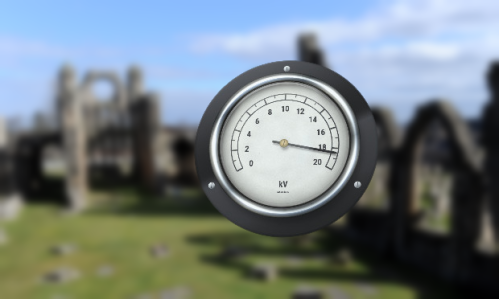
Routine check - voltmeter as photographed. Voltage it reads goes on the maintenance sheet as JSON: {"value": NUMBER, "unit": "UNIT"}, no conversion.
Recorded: {"value": 18.5, "unit": "kV"}
